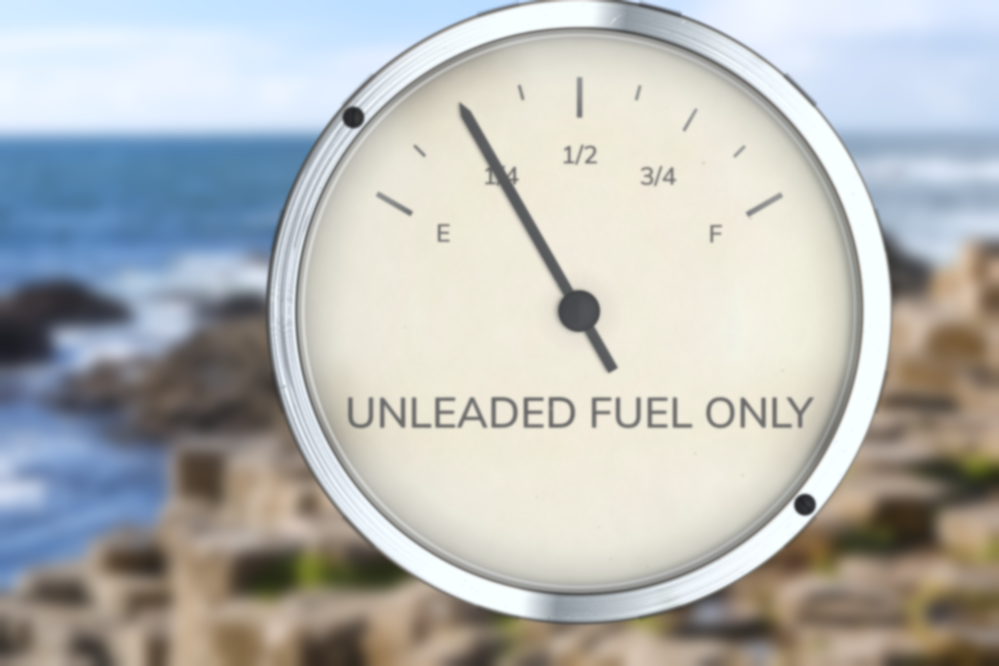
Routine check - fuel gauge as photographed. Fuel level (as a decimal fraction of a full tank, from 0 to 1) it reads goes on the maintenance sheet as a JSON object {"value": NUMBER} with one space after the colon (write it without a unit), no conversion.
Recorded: {"value": 0.25}
